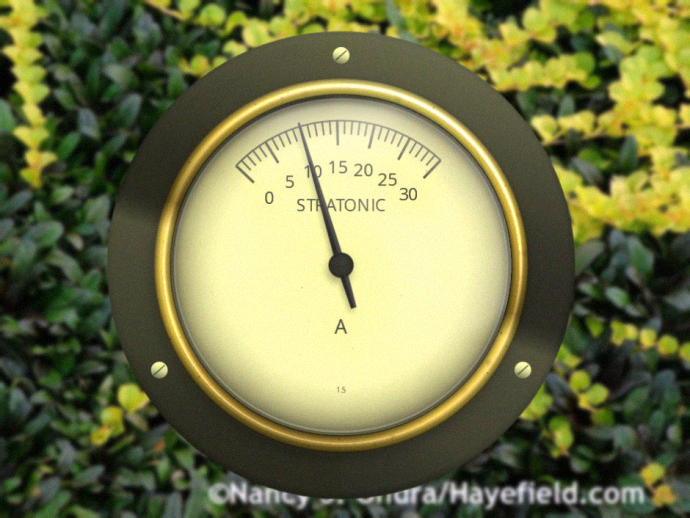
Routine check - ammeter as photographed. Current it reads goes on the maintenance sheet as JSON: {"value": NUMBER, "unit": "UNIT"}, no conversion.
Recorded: {"value": 10, "unit": "A"}
